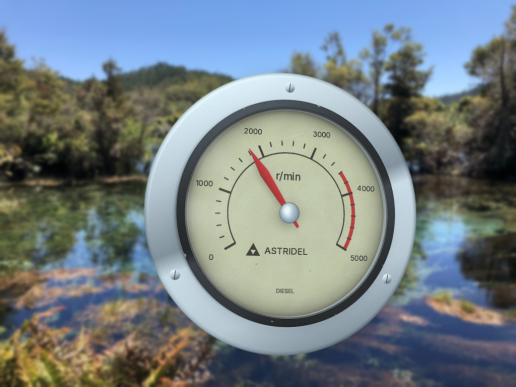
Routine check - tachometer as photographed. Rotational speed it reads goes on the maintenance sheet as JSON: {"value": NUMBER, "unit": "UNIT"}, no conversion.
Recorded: {"value": 1800, "unit": "rpm"}
